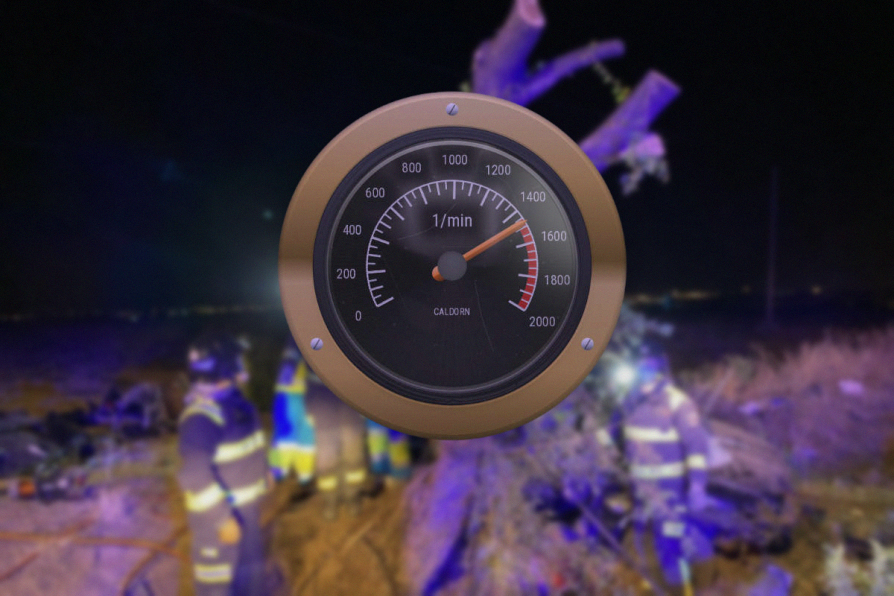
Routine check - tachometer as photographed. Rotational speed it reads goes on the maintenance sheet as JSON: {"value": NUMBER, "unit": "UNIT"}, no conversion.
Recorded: {"value": 1475, "unit": "rpm"}
